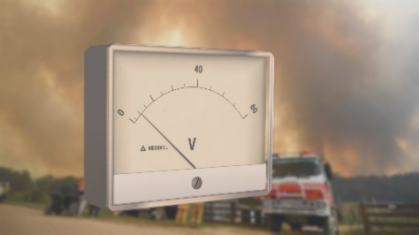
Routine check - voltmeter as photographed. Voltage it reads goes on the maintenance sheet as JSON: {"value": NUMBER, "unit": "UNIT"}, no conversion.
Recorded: {"value": 10, "unit": "V"}
